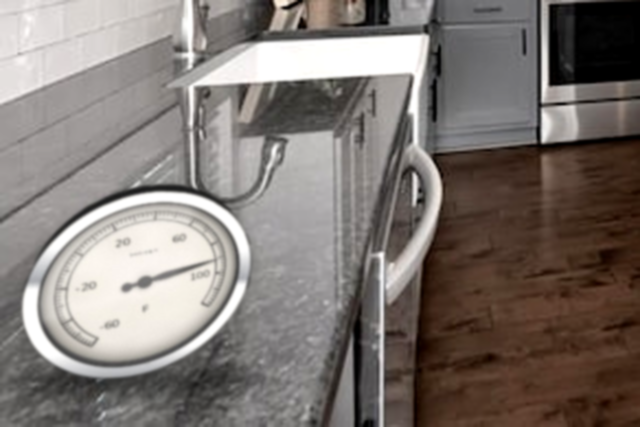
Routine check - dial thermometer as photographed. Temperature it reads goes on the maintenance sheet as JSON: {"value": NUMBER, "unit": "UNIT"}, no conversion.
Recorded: {"value": 90, "unit": "°F"}
